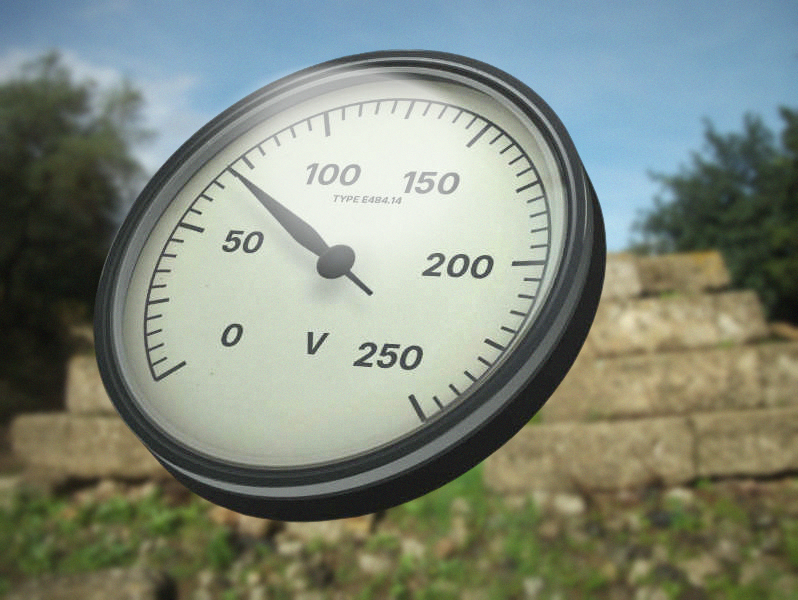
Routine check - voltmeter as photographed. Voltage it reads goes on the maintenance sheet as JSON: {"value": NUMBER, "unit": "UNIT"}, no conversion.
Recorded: {"value": 70, "unit": "V"}
